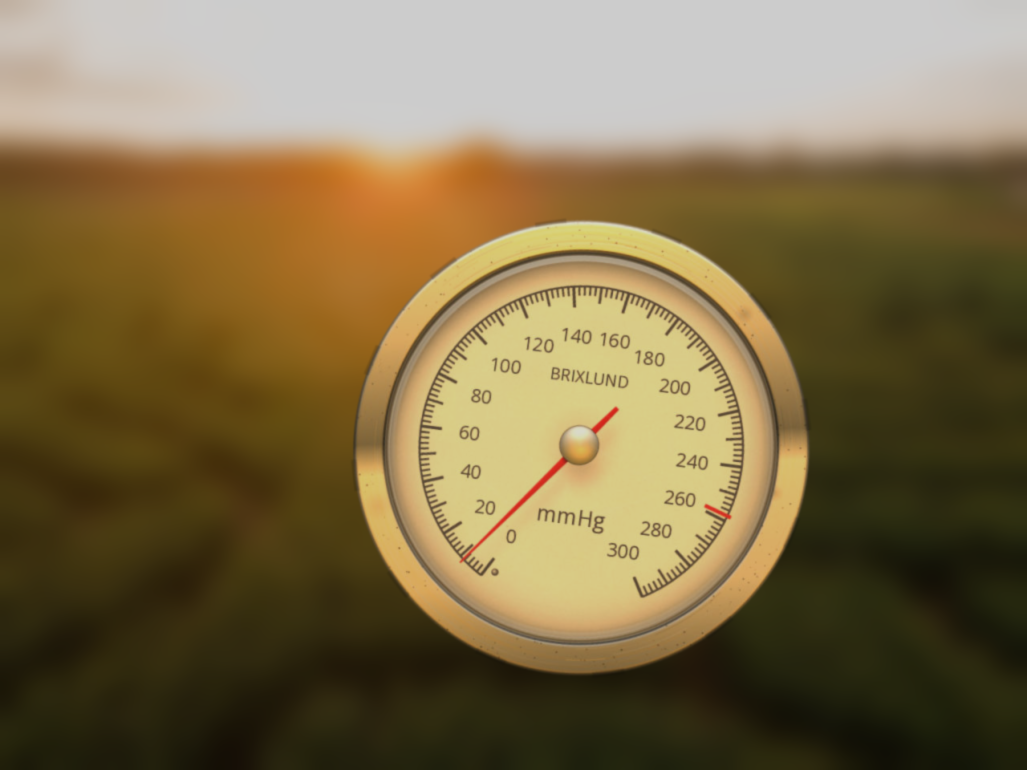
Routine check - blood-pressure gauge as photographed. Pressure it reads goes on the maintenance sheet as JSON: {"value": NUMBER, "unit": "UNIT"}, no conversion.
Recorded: {"value": 8, "unit": "mmHg"}
